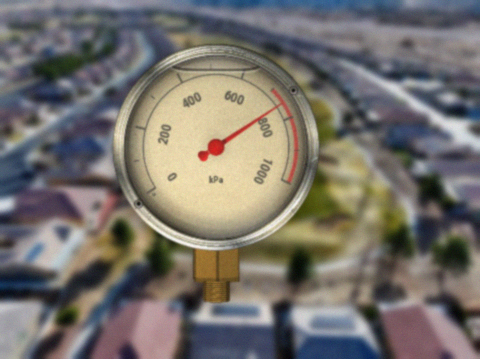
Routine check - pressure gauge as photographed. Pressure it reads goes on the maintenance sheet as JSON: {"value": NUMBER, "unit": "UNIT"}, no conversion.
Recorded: {"value": 750, "unit": "kPa"}
